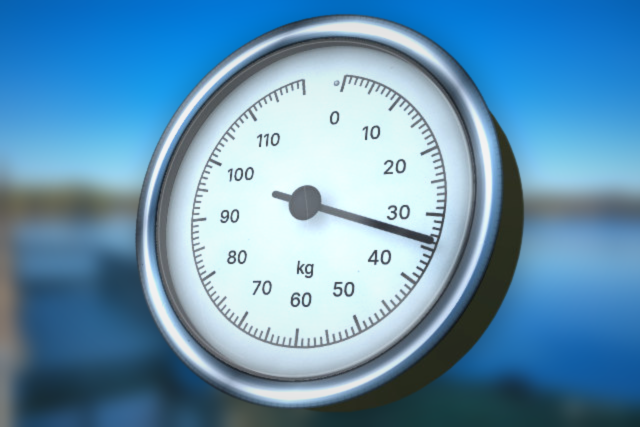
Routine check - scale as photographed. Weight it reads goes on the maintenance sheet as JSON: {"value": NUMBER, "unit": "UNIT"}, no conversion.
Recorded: {"value": 34, "unit": "kg"}
